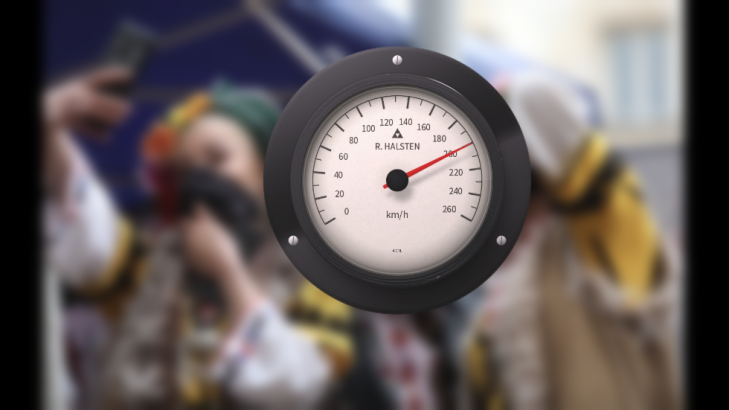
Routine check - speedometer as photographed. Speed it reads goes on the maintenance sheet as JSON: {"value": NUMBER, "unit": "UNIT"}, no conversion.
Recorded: {"value": 200, "unit": "km/h"}
